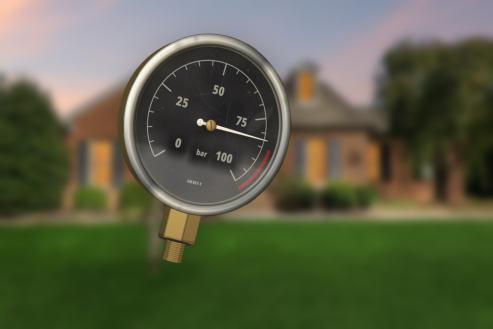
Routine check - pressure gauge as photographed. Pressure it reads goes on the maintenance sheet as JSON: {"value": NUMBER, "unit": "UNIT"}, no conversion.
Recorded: {"value": 82.5, "unit": "bar"}
